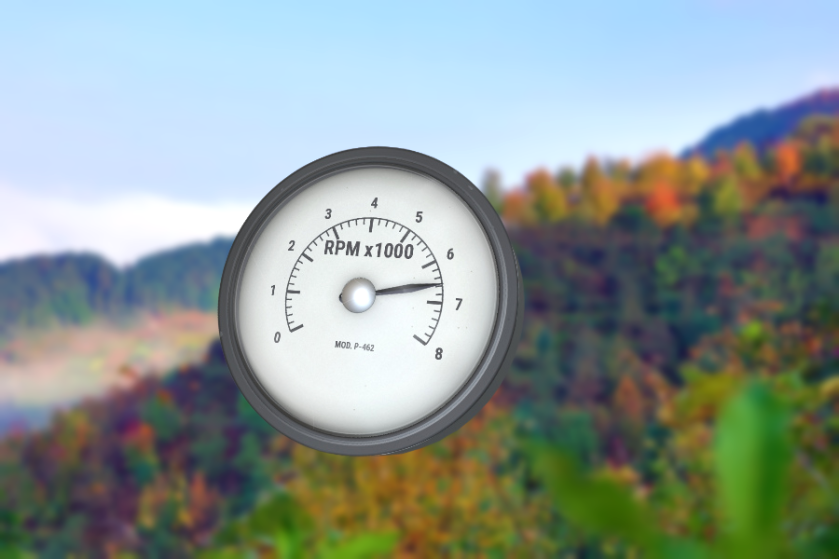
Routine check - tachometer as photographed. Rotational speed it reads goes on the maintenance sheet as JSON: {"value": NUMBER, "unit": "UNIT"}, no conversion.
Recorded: {"value": 6600, "unit": "rpm"}
